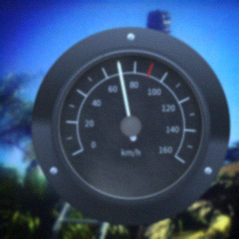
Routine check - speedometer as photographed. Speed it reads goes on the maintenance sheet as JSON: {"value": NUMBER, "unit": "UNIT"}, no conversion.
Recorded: {"value": 70, "unit": "km/h"}
